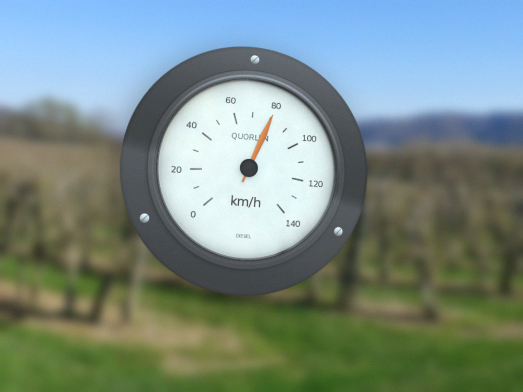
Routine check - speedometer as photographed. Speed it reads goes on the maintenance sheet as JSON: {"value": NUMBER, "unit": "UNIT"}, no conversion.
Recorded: {"value": 80, "unit": "km/h"}
